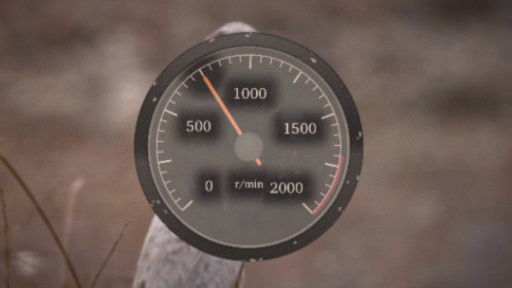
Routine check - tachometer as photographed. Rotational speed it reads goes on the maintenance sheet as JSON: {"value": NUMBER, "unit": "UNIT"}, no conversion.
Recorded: {"value": 750, "unit": "rpm"}
